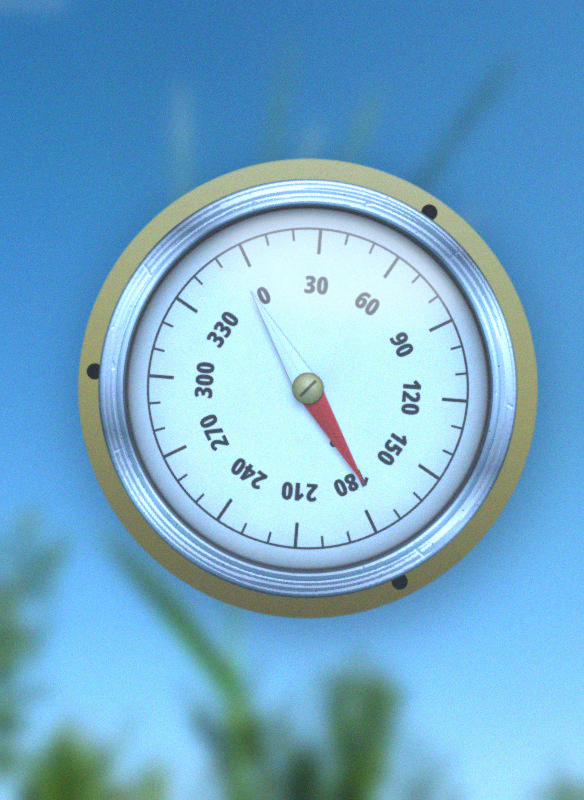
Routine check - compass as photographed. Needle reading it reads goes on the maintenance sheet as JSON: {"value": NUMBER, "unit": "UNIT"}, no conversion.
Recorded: {"value": 175, "unit": "°"}
